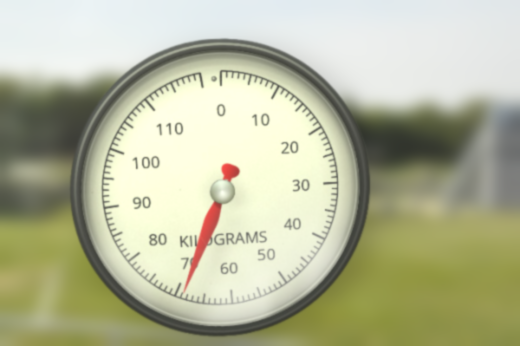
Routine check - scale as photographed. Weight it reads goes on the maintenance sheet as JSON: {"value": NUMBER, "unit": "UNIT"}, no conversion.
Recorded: {"value": 69, "unit": "kg"}
